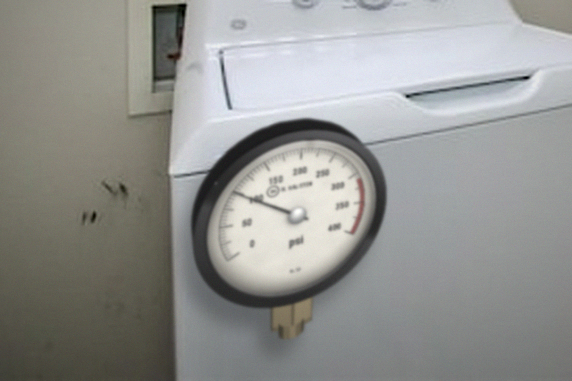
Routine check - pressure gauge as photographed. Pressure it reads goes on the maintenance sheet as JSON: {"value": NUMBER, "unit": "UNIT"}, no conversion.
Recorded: {"value": 100, "unit": "psi"}
